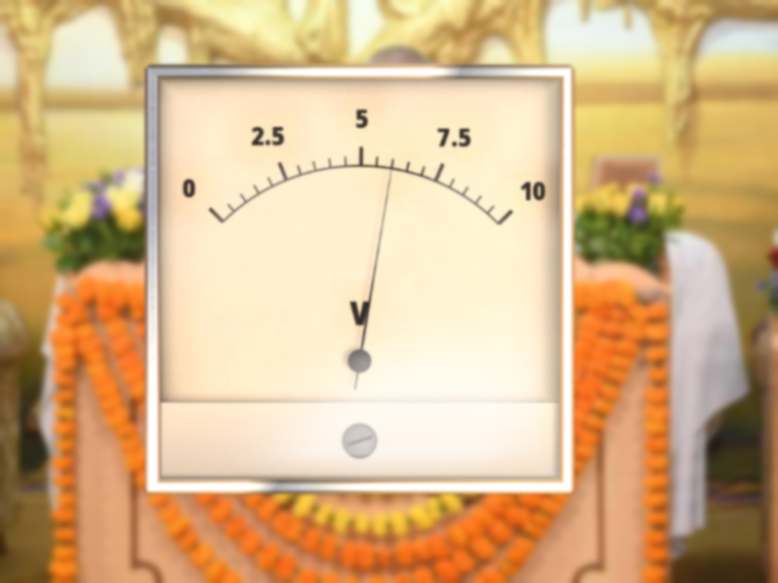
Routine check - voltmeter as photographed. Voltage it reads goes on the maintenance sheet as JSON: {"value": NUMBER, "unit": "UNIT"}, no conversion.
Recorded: {"value": 6, "unit": "V"}
